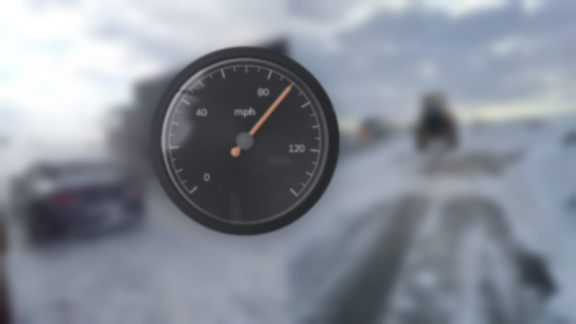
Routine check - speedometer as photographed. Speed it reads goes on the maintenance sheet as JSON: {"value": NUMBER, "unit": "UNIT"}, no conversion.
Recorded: {"value": 90, "unit": "mph"}
